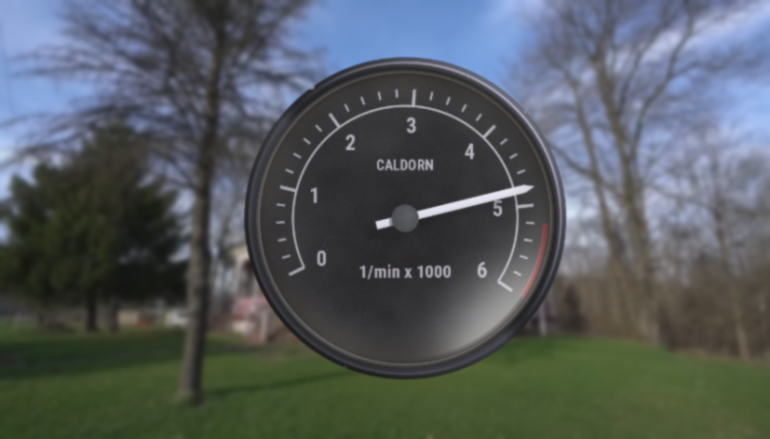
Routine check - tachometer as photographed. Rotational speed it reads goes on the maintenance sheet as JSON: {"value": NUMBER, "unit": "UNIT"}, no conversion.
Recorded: {"value": 4800, "unit": "rpm"}
